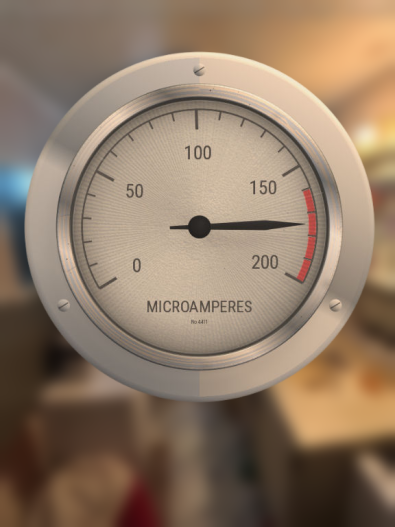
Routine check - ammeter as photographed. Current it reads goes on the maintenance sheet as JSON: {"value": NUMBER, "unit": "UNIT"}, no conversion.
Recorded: {"value": 175, "unit": "µA"}
